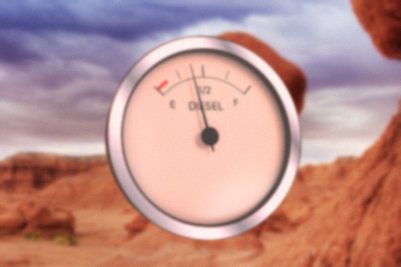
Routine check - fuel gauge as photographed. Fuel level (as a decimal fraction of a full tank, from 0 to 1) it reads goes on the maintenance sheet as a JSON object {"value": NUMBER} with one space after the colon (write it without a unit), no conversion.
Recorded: {"value": 0.375}
